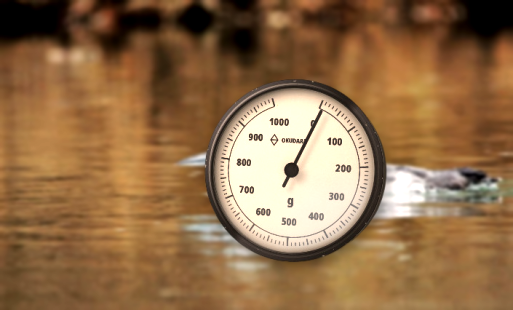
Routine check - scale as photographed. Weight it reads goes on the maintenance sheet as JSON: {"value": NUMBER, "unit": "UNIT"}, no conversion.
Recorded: {"value": 10, "unit": "g"}
